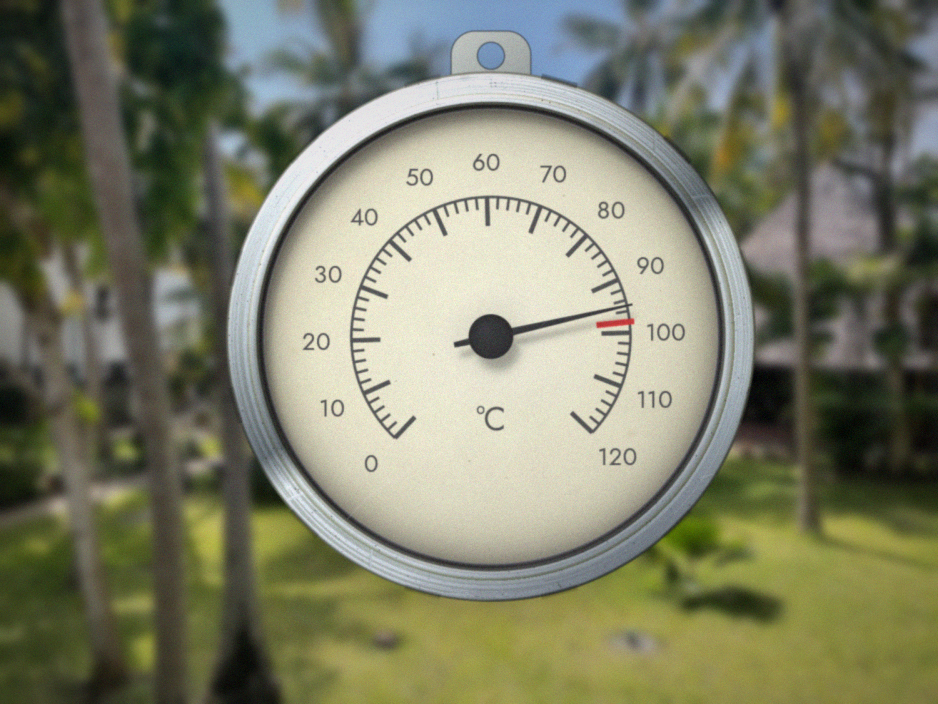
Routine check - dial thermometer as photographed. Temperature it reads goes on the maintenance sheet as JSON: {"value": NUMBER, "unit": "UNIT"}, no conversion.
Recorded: {"value": 95, "unit": "°C"}
